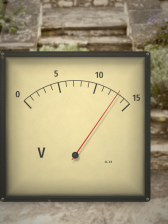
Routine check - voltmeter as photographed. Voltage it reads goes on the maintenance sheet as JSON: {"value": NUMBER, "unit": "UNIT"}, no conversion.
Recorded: {"value": 13, "unit": "V"}
